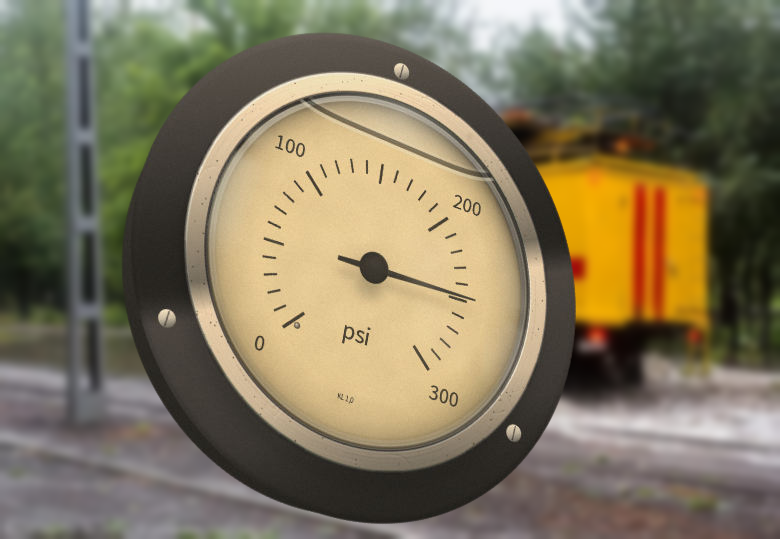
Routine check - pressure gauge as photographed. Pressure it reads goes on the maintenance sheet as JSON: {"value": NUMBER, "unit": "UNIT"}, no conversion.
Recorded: {"value": 250, "unit": "psi"}
